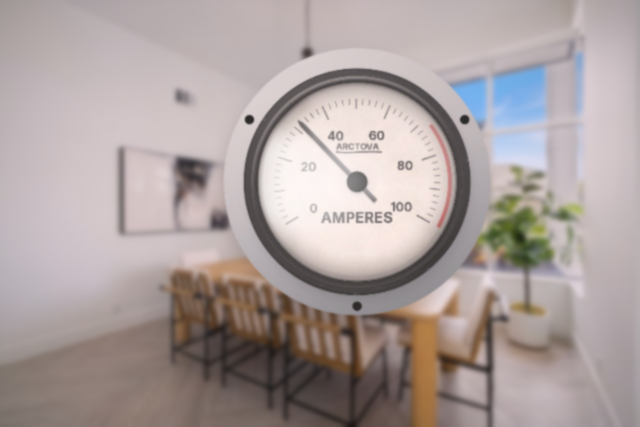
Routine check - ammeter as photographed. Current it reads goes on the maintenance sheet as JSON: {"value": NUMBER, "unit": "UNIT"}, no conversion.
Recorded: {"value": 32, "unit": "A"}
